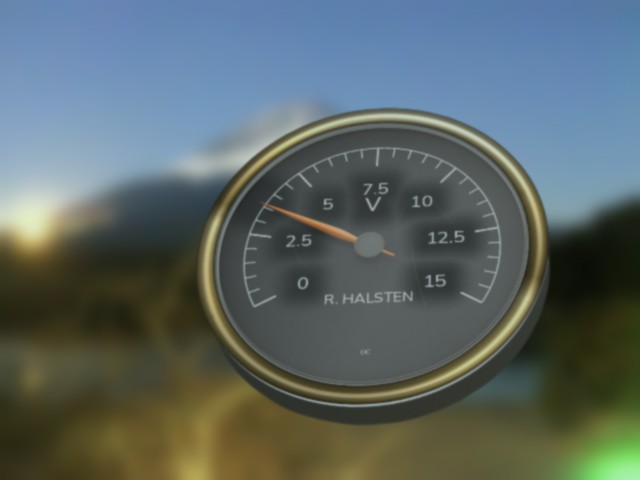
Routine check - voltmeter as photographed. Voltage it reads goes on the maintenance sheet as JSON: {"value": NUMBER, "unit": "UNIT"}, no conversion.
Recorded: {"value": 3.5, "unit": "V"}
